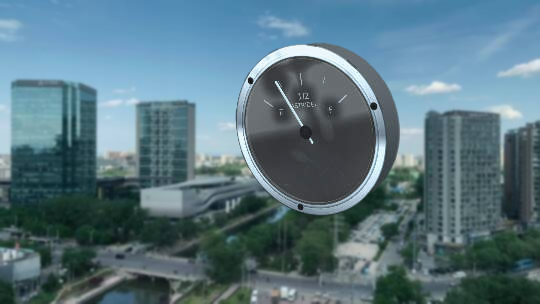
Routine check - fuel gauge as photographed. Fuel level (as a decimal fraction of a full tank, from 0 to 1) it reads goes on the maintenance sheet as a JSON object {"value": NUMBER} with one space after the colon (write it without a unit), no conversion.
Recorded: {"value": 0.25}
